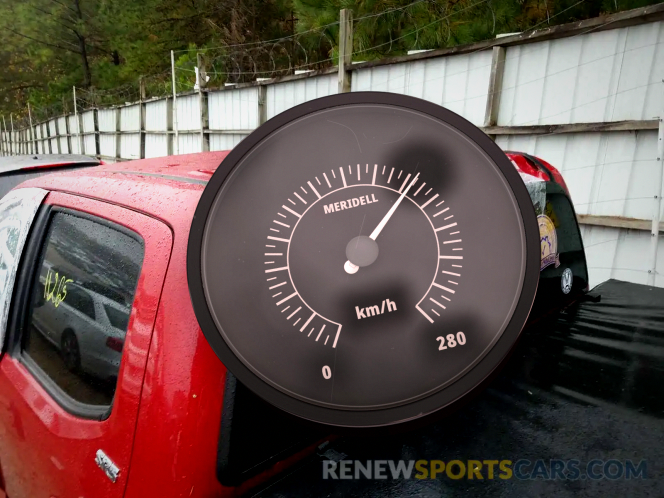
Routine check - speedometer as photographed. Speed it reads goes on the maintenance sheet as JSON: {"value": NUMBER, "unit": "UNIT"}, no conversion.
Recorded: {"value": 185, "unit": "km/h"}
